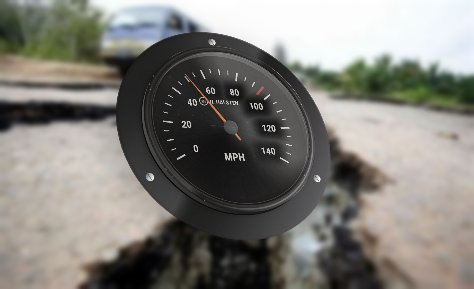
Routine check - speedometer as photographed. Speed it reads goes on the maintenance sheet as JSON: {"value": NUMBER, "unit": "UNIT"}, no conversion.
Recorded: {"value": 50, "unit": "mph"}
